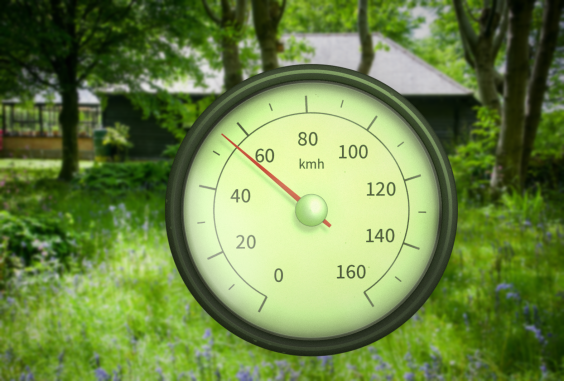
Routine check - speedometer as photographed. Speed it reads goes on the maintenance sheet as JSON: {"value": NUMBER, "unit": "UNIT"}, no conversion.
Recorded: {"value": 55, "unit": "km/h"}
